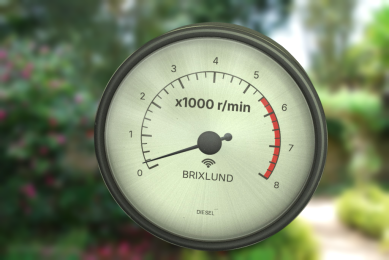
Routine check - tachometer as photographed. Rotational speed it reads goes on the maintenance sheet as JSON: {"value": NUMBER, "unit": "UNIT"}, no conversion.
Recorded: {"value": 250, "unit": "rpm"}
